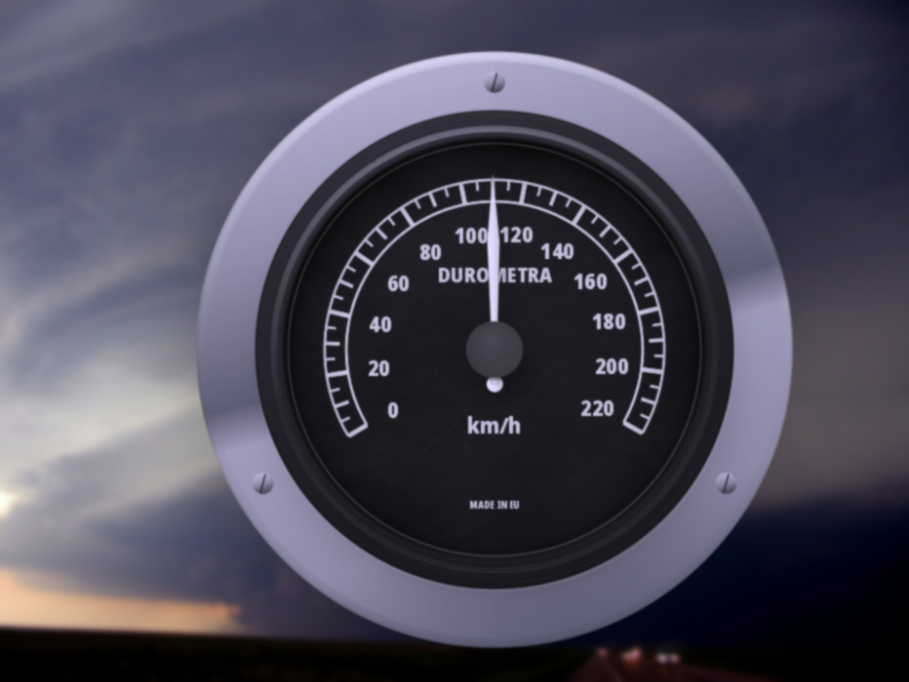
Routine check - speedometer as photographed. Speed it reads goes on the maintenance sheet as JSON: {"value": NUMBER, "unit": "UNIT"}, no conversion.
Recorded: {"value": 110, "unit": "km/h"}
